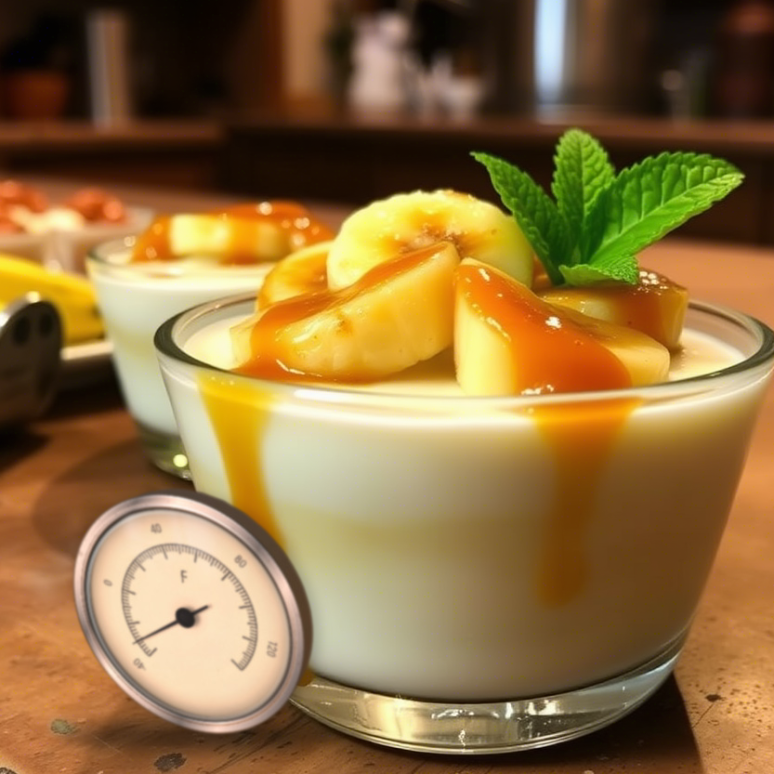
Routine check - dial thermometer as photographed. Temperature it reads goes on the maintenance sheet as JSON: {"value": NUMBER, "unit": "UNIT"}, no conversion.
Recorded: {"value": -30, "unit": "°F"}
